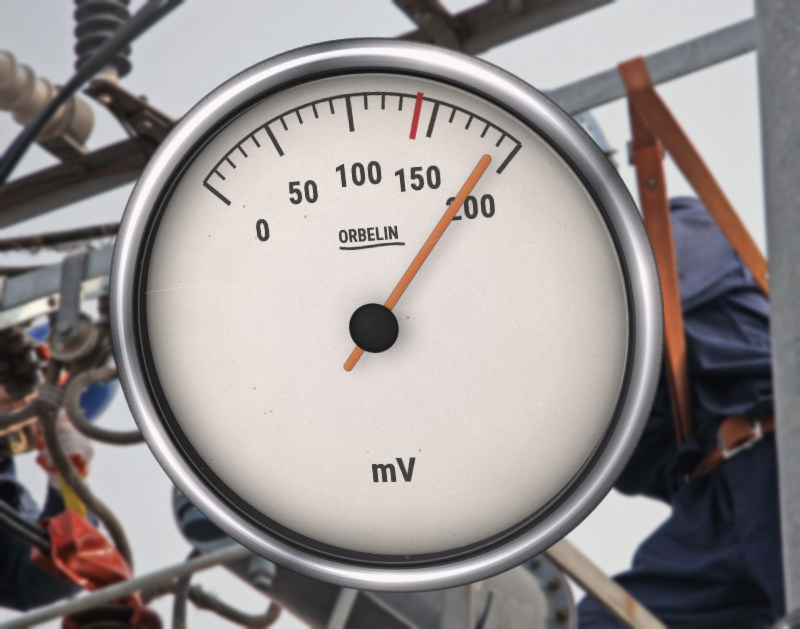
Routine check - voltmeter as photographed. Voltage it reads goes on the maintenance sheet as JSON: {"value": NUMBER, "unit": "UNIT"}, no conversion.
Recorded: {"value": 190, "unit": "mV"}
